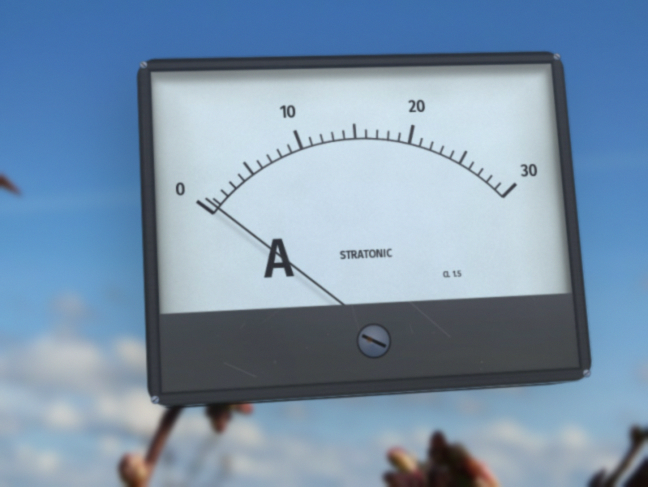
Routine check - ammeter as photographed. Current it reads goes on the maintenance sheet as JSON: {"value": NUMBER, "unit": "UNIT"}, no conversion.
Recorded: {"value": 0.5, "unit": "A"}
